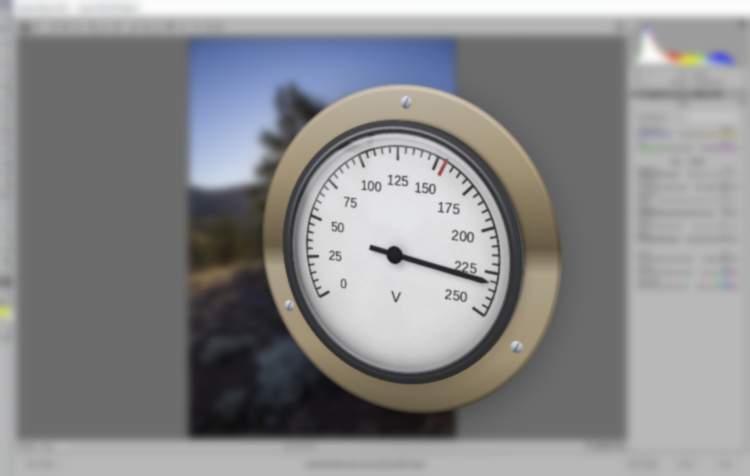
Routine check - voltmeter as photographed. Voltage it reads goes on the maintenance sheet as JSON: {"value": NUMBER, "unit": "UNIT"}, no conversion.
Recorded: {"value": 230, "unit": "V"}
